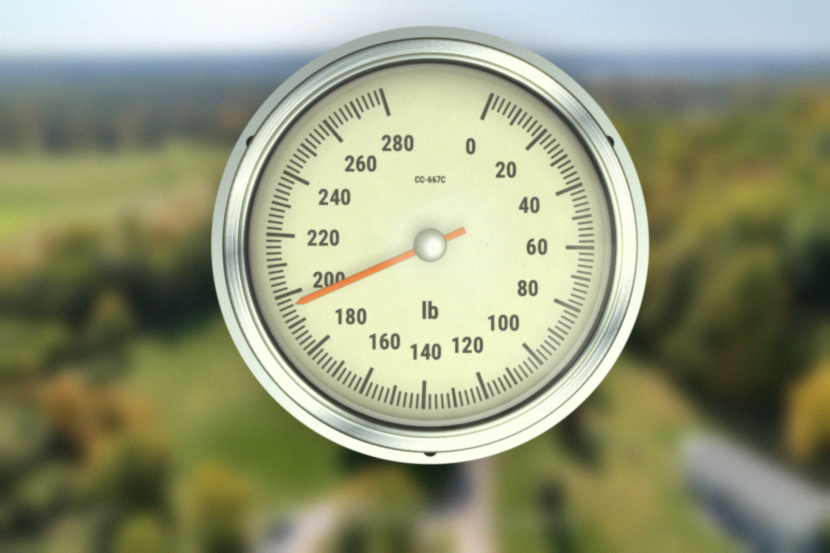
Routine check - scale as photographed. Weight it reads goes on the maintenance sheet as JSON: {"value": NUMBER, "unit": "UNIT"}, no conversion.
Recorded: {"value": 196, "unit": "lb"}
